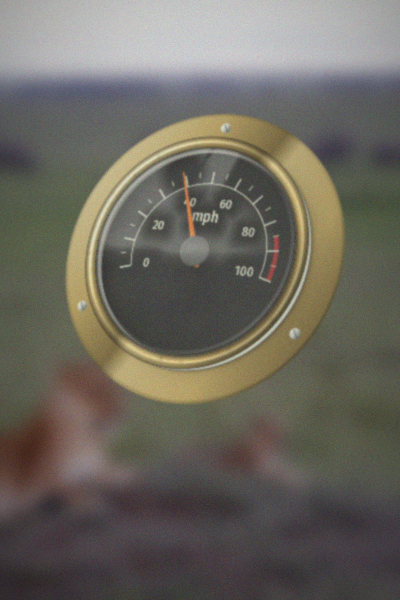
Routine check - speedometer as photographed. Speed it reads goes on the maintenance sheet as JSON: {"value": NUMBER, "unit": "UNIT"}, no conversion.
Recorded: {"value": 40, "unit": "mph"}
